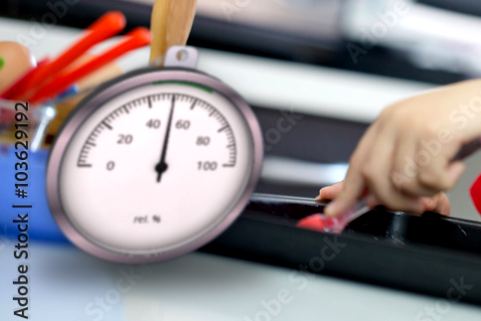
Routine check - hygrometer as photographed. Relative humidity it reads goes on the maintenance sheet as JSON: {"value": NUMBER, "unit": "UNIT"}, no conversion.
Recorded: {"value": 50, "unit": "%"}
